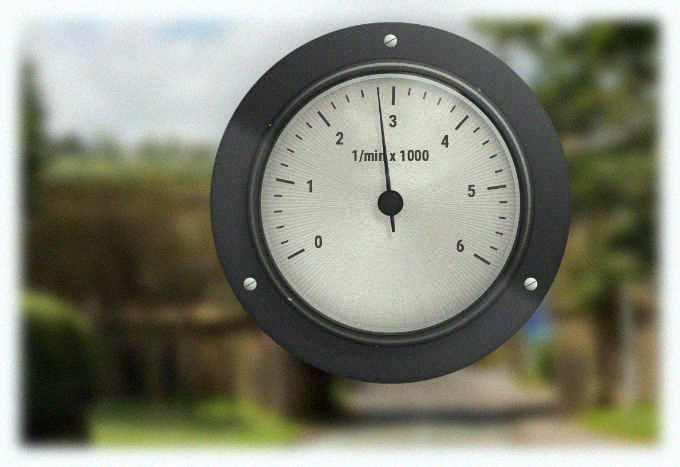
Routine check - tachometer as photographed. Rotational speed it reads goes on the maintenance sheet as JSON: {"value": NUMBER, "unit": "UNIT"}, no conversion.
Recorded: {"value": 2800, "unit": "rpm"}
